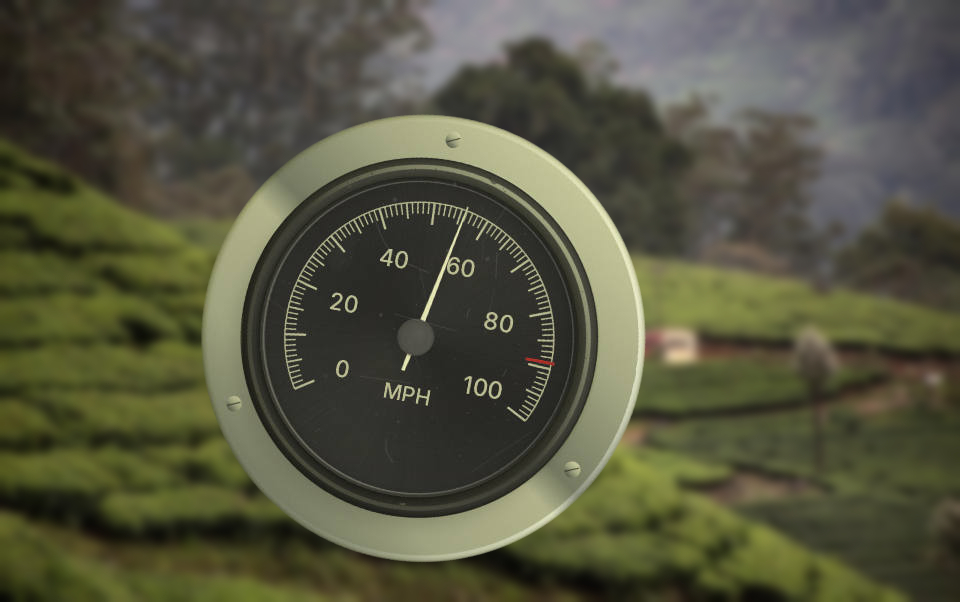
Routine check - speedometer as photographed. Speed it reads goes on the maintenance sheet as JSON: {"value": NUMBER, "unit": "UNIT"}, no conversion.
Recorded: {"value": 56, "unit": "mph"}
